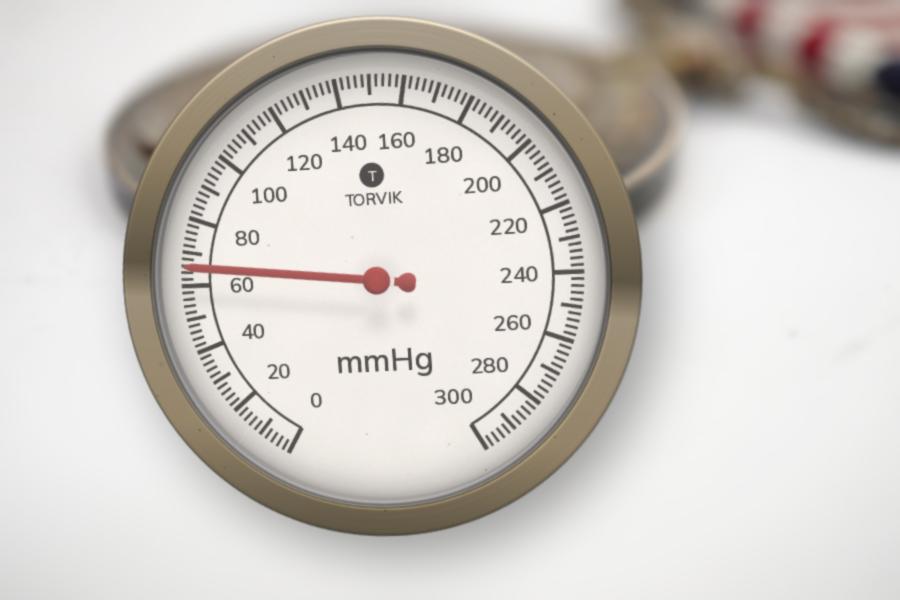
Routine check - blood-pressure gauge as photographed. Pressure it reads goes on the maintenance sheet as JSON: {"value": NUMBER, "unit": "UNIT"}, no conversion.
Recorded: {"value": 66, "unit": "mmHg"}
